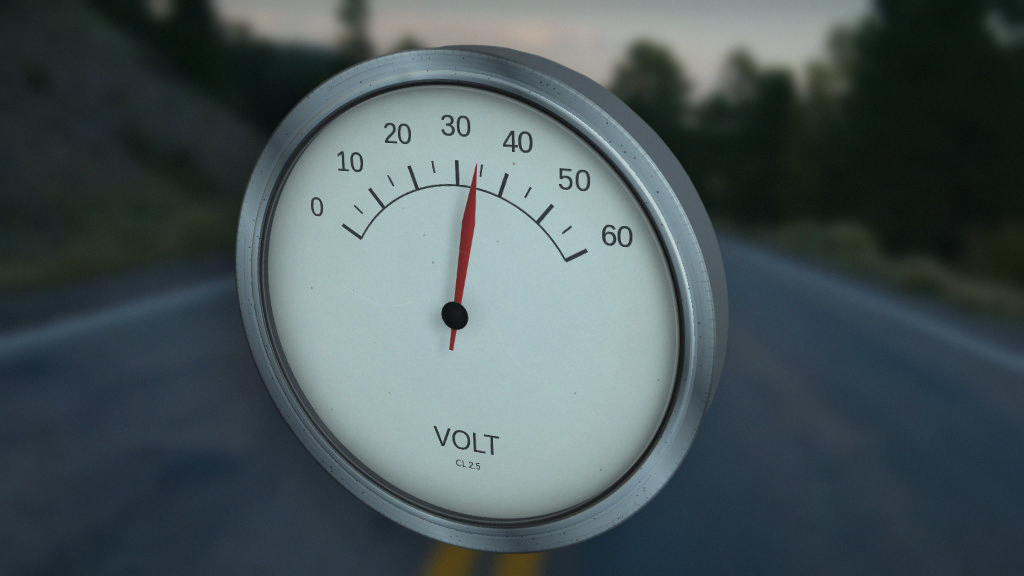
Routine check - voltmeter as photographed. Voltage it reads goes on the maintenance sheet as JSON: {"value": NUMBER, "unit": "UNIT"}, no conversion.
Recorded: {"value": 35, "unit": "V"}
